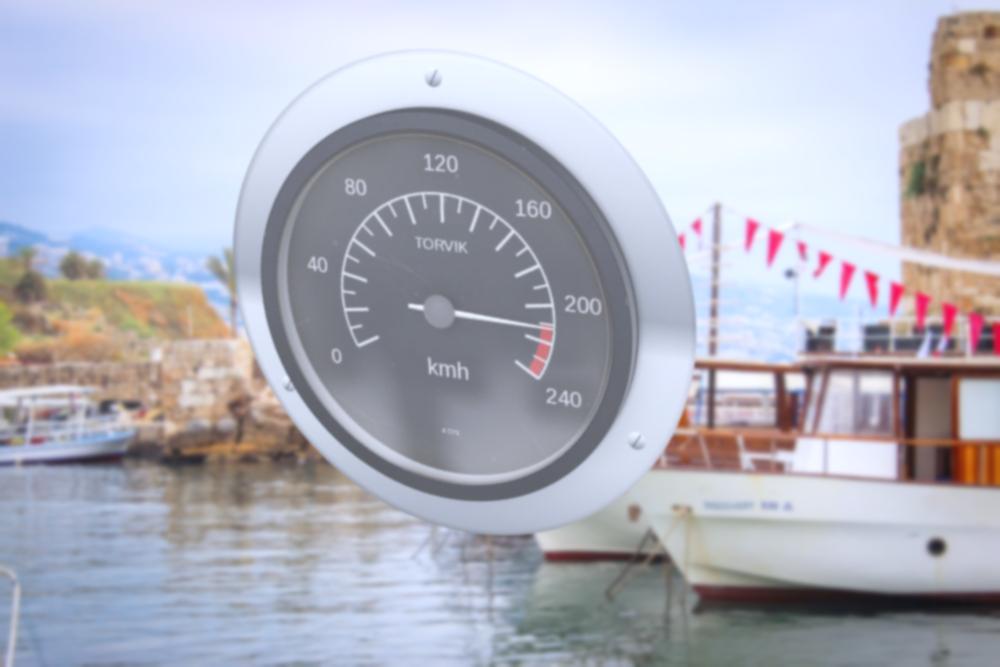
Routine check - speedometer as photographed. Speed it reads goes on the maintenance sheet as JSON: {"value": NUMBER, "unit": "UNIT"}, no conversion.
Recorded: {"value": 210, "unit": "km/h"}
